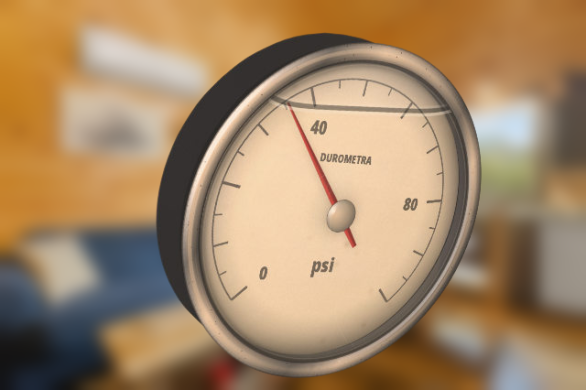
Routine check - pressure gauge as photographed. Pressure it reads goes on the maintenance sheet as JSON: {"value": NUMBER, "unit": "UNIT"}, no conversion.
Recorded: {"value": 35, "unit": "psi"}
